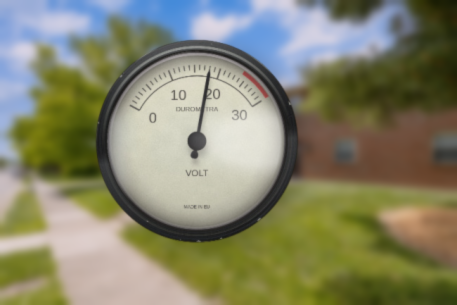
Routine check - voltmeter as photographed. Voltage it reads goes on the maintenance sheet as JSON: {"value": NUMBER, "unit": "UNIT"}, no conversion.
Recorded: {"value": 18, "unit": "V"}
